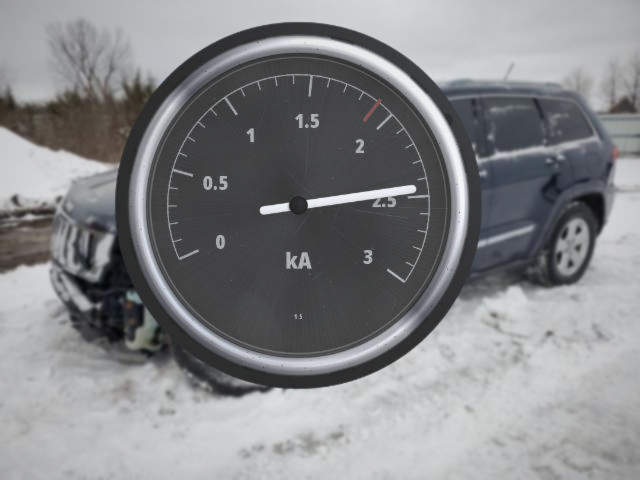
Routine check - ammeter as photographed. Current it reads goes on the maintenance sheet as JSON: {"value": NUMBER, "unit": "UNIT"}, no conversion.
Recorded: {"value": 2.45, "unit": "kA"}
